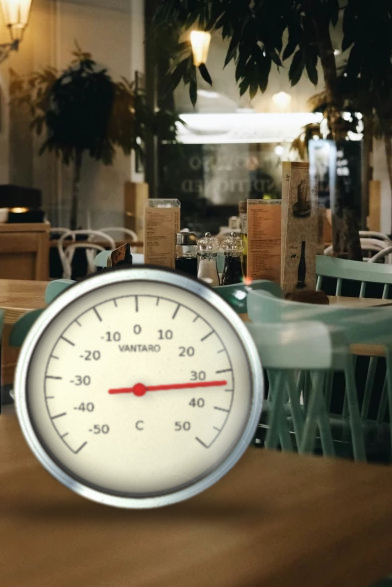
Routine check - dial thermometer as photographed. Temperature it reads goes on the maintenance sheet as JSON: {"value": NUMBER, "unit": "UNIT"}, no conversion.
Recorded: {"value": 32.5, "unit": "°C"}
